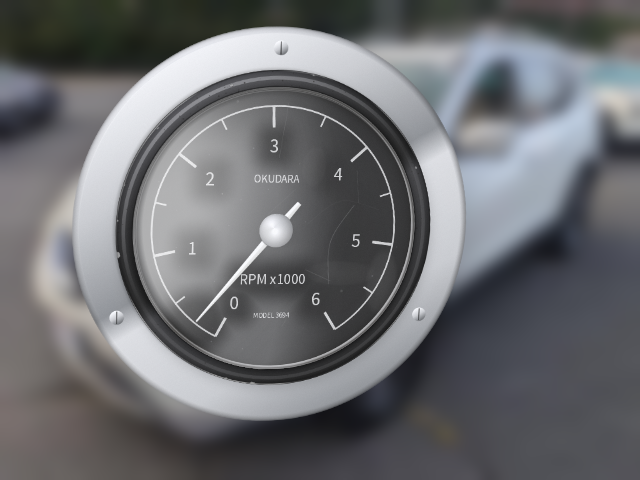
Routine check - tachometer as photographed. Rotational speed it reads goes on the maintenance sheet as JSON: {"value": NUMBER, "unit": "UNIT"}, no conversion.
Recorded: {"value": 250, "unit": "rpm"}
